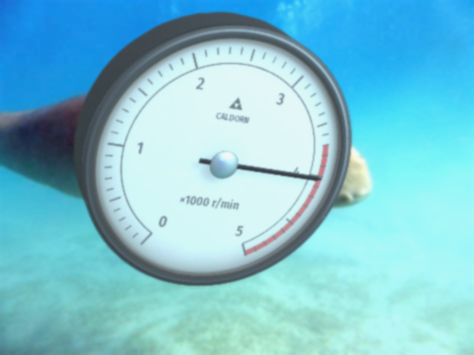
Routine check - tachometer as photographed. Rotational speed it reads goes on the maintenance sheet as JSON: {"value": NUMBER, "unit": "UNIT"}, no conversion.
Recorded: {"value": 4000, "unit": "rpm"}
